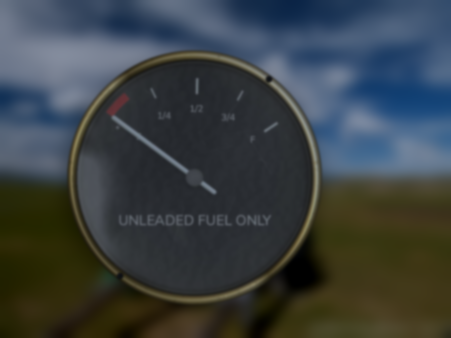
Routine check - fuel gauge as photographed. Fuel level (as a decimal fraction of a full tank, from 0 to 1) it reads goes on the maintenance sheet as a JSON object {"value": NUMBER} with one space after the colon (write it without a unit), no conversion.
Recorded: {"value": 0}
